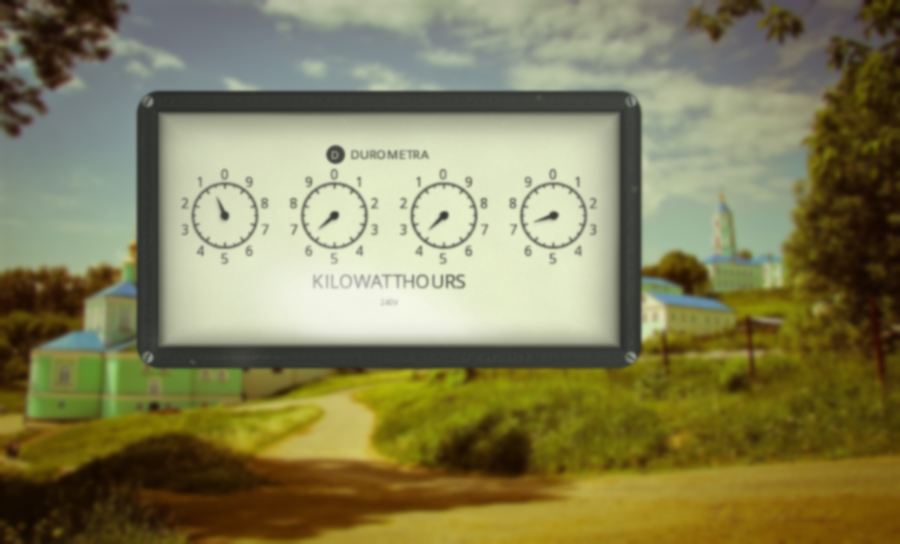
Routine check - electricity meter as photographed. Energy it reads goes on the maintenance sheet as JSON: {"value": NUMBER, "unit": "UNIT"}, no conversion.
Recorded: {"value": 637, "unit": "kWh"}
